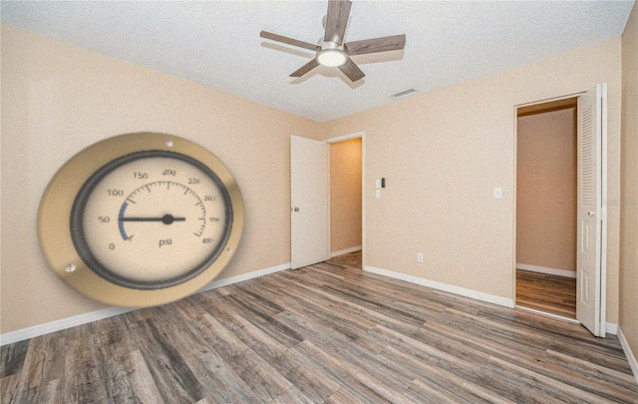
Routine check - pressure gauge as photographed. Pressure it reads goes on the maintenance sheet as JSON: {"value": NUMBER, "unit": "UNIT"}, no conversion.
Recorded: {"value": 50, "unit": "psi"}
